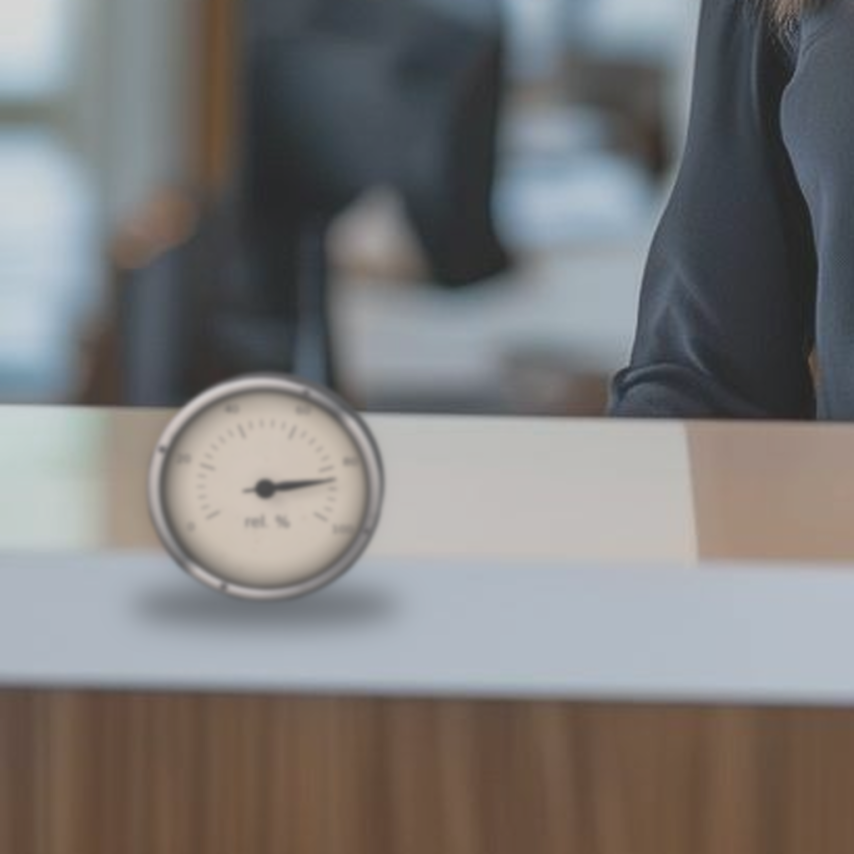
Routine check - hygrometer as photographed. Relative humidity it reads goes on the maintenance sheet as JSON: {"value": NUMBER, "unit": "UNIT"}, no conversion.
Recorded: {"value": 84, "unit": "%"}
